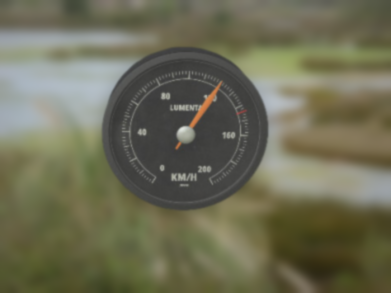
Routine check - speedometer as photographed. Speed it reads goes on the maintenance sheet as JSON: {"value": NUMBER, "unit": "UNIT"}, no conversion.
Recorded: {"value": 120, "unit": "km/h"}
